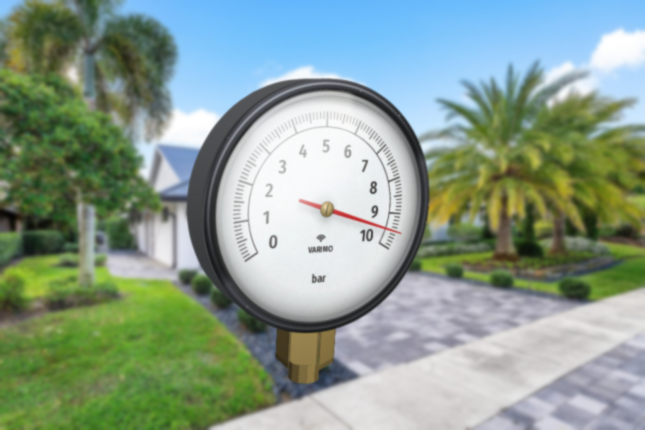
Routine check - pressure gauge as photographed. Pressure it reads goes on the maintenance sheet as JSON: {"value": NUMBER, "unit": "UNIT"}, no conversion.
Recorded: {"value": 9.5, "unit": "bar"}
